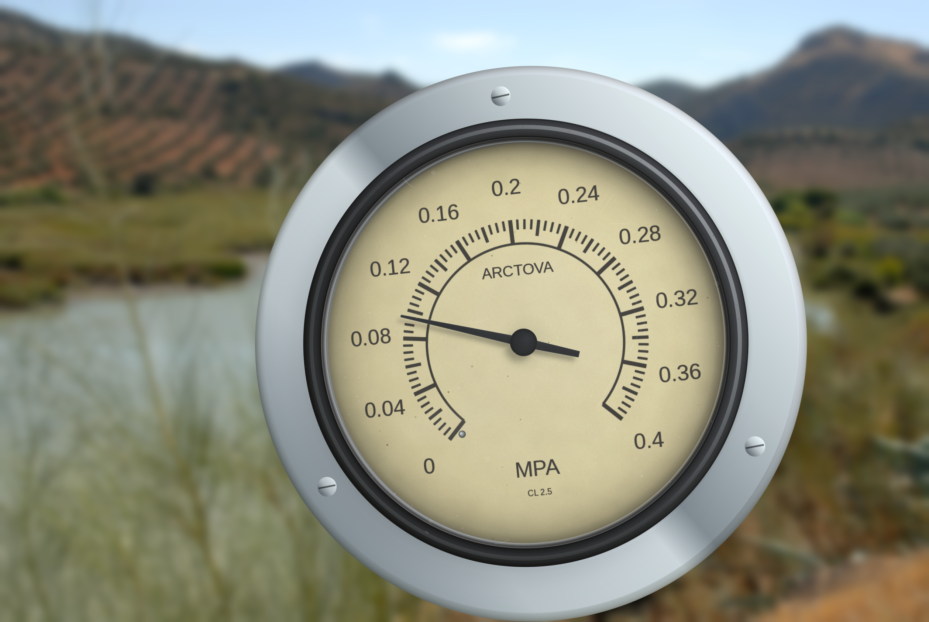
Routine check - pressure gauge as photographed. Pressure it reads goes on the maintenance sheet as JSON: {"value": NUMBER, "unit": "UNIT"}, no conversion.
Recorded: {"value": 0.095, "unit": "MPa"}
